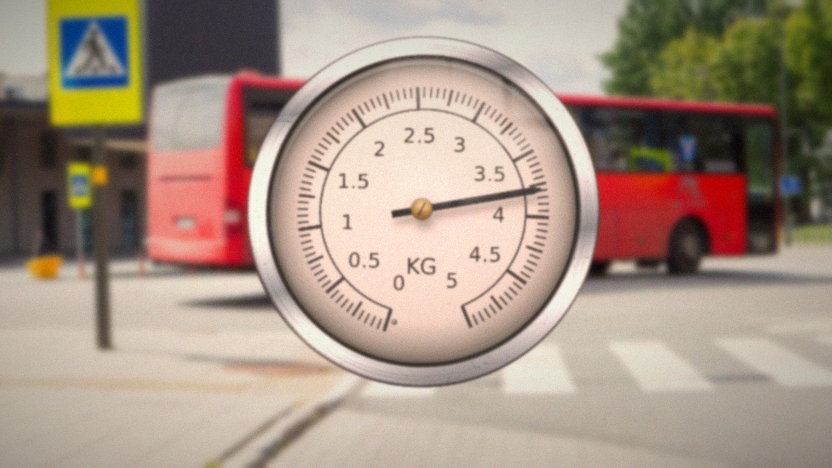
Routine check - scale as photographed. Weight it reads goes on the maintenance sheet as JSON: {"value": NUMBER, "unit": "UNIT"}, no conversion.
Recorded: {"value": 3.8, "unit": "kg"}
